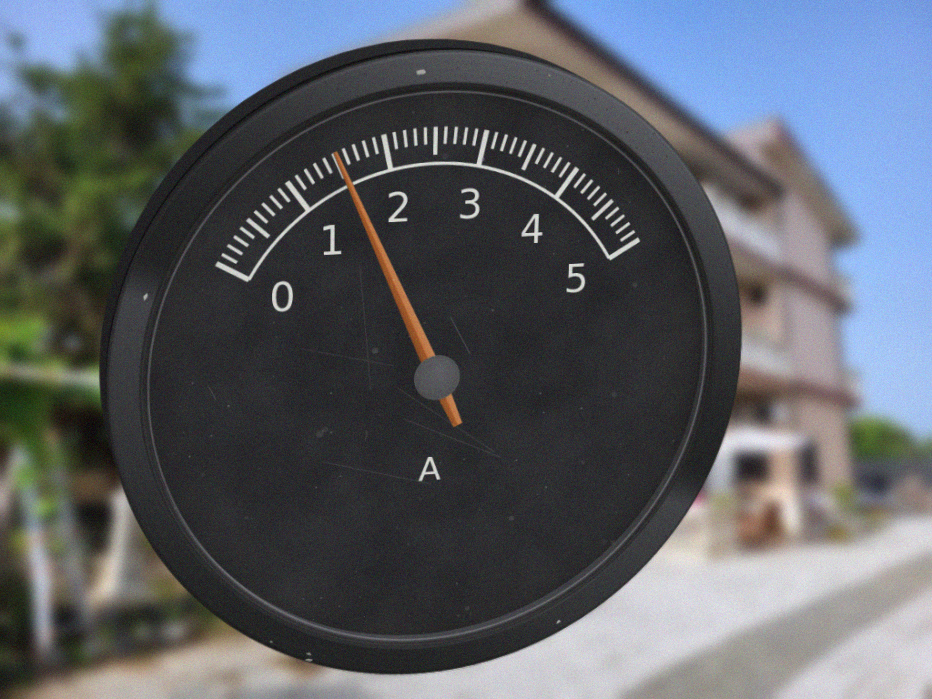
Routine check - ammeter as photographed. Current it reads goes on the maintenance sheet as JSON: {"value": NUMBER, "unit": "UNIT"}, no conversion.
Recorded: {"value": 1.5, "unit": "A"}
